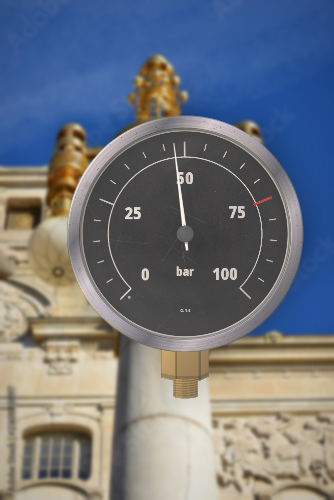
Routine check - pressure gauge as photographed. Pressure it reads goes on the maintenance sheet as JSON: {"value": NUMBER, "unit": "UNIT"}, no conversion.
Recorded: {"value": 47.5, "unit": "bar"}
